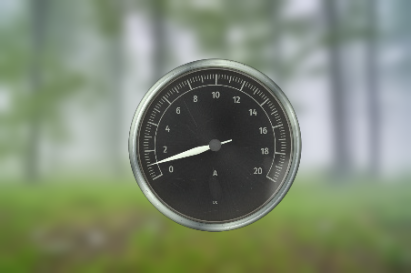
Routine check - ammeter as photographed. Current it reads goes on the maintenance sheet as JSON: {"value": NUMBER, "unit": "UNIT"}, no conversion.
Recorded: {"value": 1, "unit": "A"}
